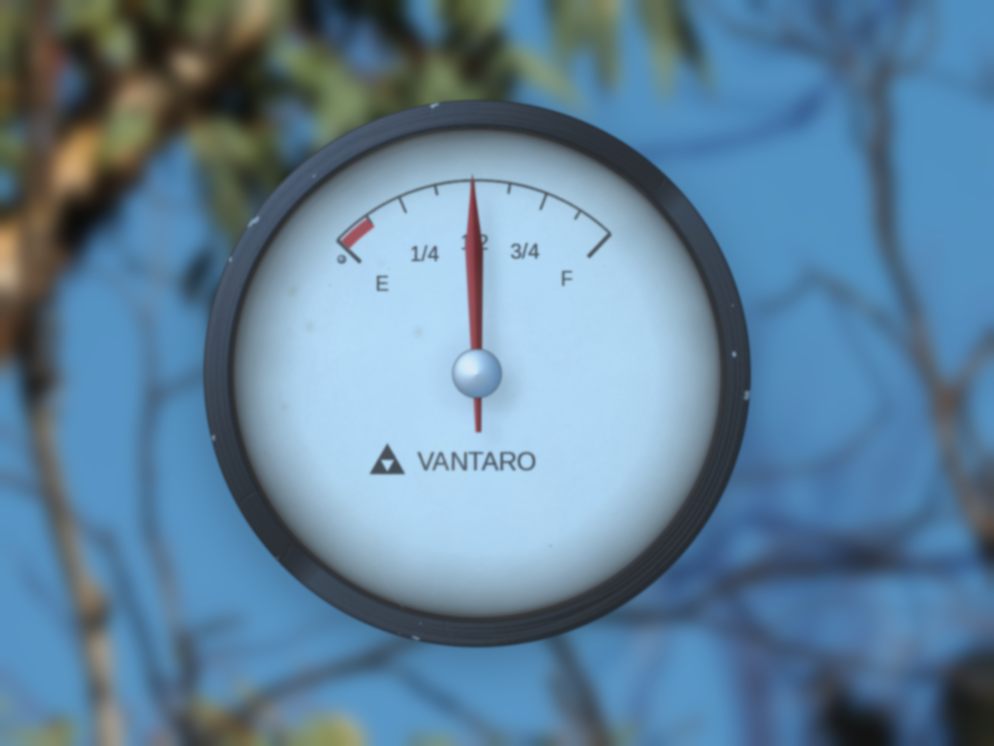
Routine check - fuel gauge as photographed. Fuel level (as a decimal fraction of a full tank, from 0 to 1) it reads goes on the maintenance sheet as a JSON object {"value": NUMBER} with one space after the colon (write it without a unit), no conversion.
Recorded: {"value": 0.5}
